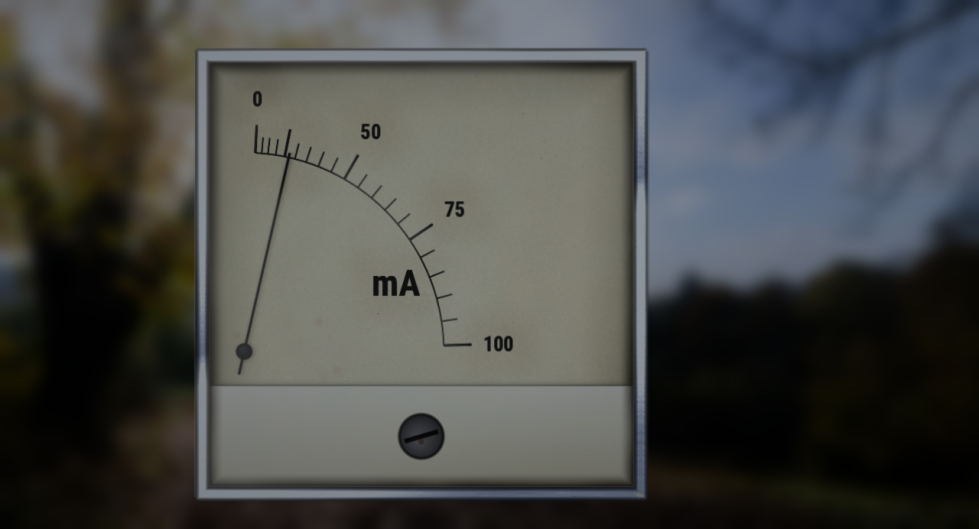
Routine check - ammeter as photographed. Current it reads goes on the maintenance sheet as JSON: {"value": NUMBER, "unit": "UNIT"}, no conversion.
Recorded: {"value": 27.5, "unit": "mA"}
